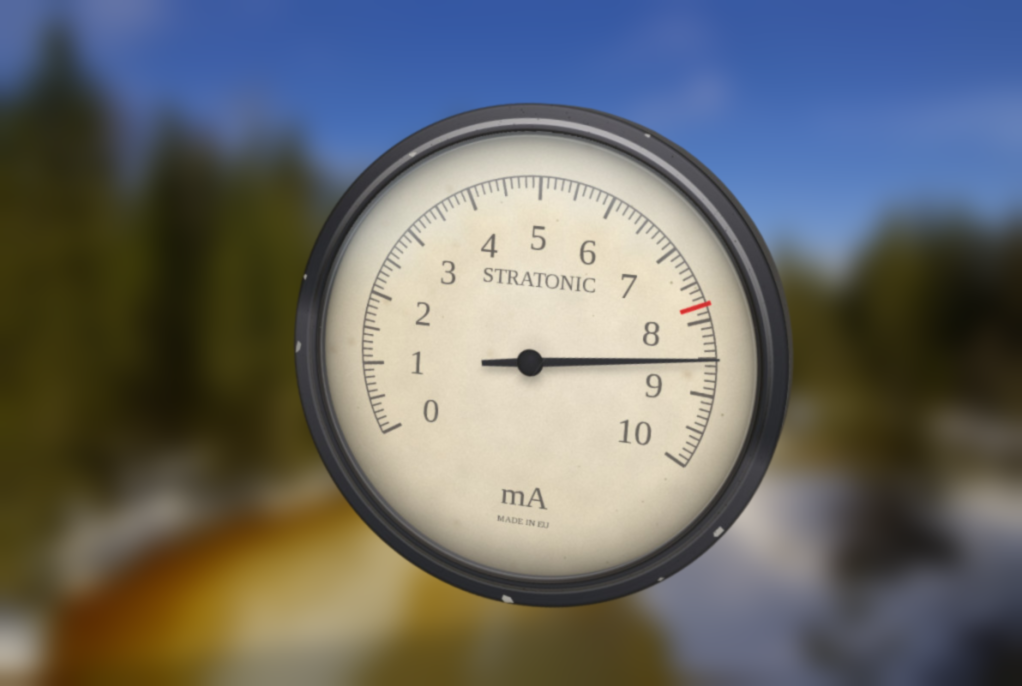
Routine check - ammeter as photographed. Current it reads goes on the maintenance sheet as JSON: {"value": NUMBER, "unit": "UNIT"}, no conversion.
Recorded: {"value": 8.5, "unit": "mA"}
